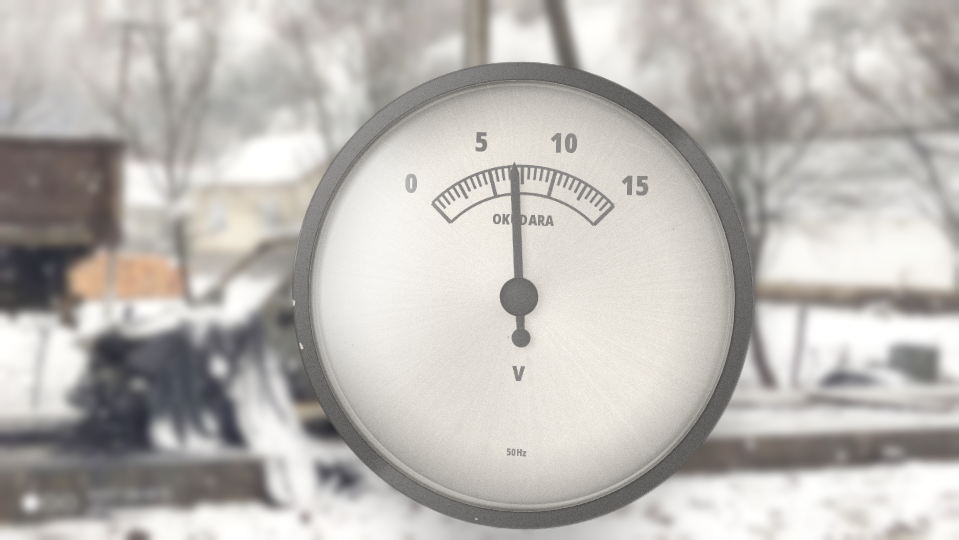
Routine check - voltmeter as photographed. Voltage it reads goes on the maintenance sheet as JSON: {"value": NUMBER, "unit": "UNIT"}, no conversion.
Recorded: {"value": 7, "unit": "V"}
